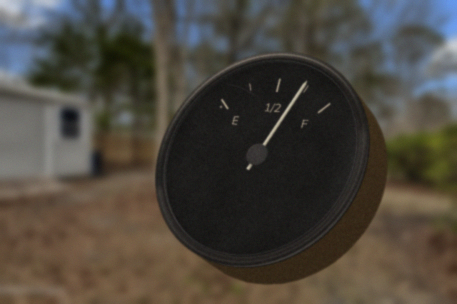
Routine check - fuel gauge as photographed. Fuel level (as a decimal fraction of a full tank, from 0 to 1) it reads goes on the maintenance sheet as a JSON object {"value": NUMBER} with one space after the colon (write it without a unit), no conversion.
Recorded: {"value": 0.75}
